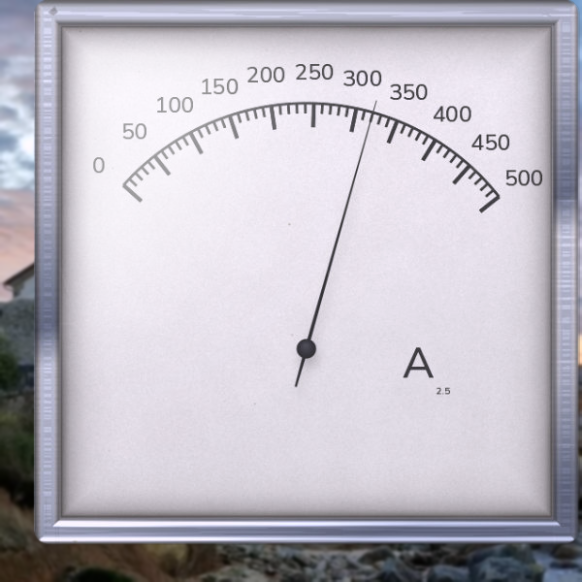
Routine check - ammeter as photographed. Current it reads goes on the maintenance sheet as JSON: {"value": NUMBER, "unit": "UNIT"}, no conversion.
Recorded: {"value": 320, "unit": "A"}
